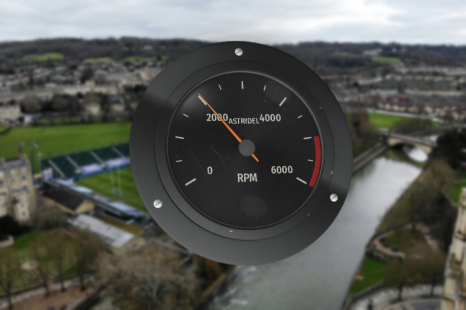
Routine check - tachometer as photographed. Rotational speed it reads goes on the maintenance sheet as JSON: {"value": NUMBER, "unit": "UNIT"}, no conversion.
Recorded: {"value": 2000, "unit": "rpm"}
